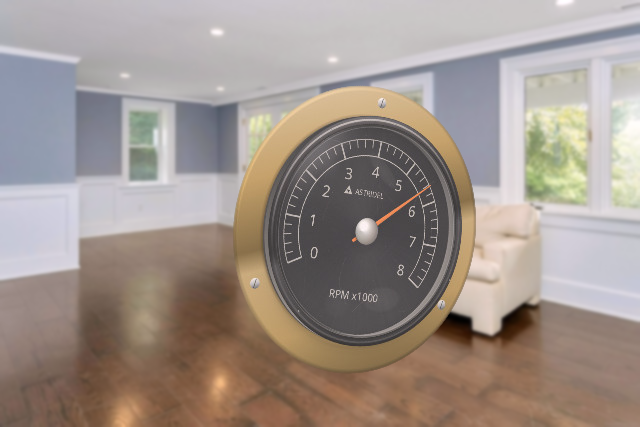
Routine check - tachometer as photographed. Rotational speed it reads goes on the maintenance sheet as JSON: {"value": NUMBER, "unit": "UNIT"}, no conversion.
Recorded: {"value": 5600, "unit": "rpm"}
